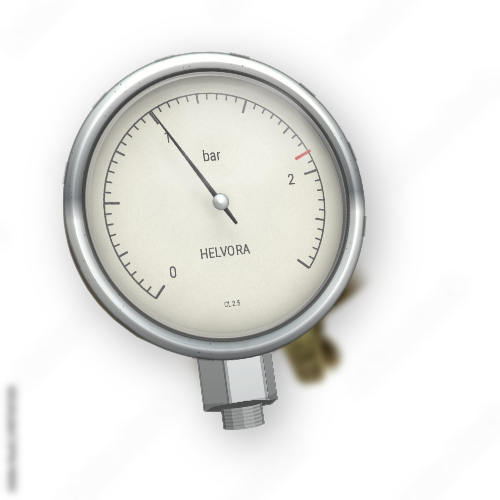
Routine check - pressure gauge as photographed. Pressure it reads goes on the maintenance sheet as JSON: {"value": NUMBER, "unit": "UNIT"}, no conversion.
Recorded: {"value": 1, "unit": "bar"}
